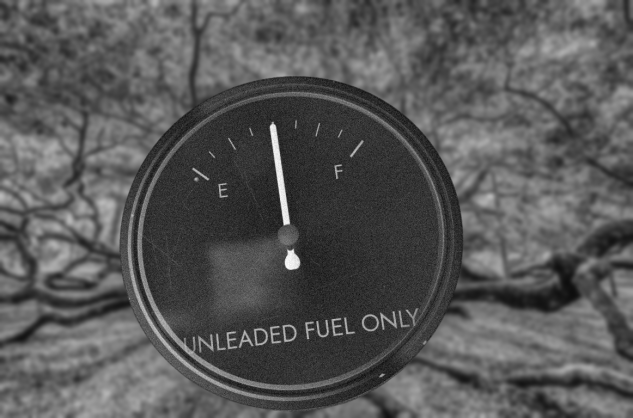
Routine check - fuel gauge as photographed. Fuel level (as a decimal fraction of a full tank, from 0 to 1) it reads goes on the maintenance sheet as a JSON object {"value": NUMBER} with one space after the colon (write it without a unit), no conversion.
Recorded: {"value": 0.5}
